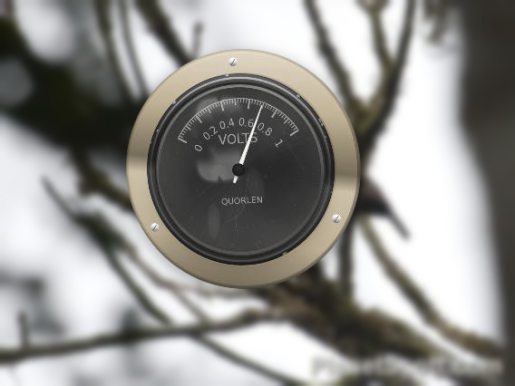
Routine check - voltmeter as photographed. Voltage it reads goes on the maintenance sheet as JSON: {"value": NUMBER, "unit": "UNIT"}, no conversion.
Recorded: {"value": 0.7, "unit": "V"}
